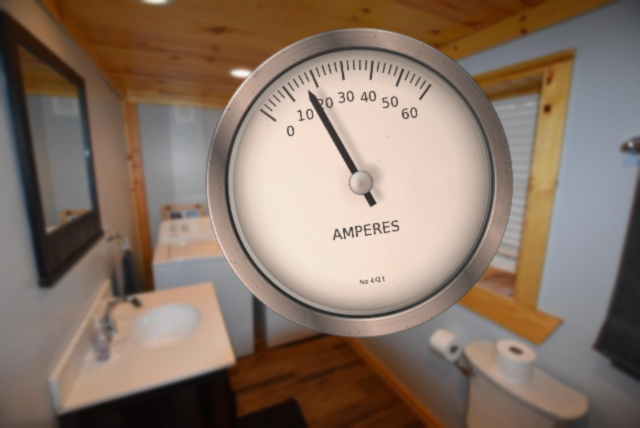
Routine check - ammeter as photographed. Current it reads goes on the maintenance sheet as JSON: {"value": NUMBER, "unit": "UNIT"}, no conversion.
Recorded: {"value": 16, "unit": "A"}
